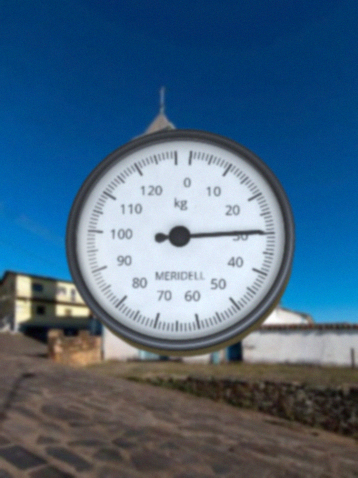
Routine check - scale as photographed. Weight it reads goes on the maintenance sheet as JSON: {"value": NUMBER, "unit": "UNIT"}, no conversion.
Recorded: {"value": 30, "unit": "kg"}
